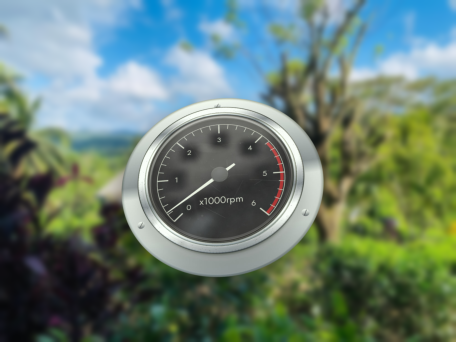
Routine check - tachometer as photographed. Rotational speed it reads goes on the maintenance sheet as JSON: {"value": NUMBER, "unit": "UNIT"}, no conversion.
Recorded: {"value": 200, "unit": "rpm"}
